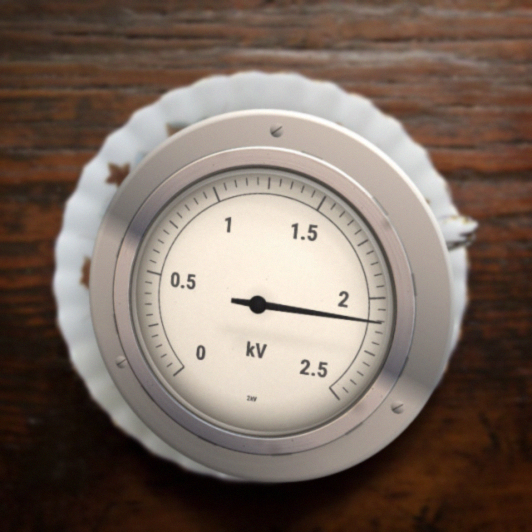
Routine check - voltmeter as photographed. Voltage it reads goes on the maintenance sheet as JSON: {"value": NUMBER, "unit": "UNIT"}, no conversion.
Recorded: {"value": 2.1, "unit": "kV"}
